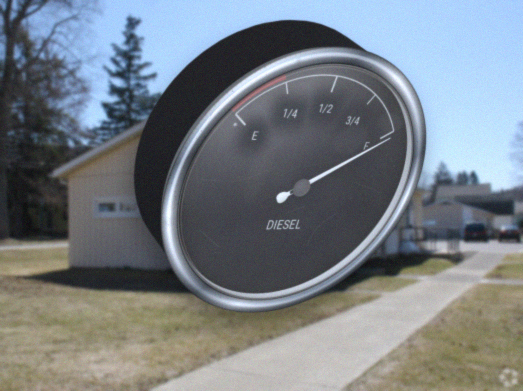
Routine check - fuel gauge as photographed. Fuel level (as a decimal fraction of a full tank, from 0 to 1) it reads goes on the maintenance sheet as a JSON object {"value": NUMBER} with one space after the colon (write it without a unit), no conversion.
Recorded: {"value": 1}
